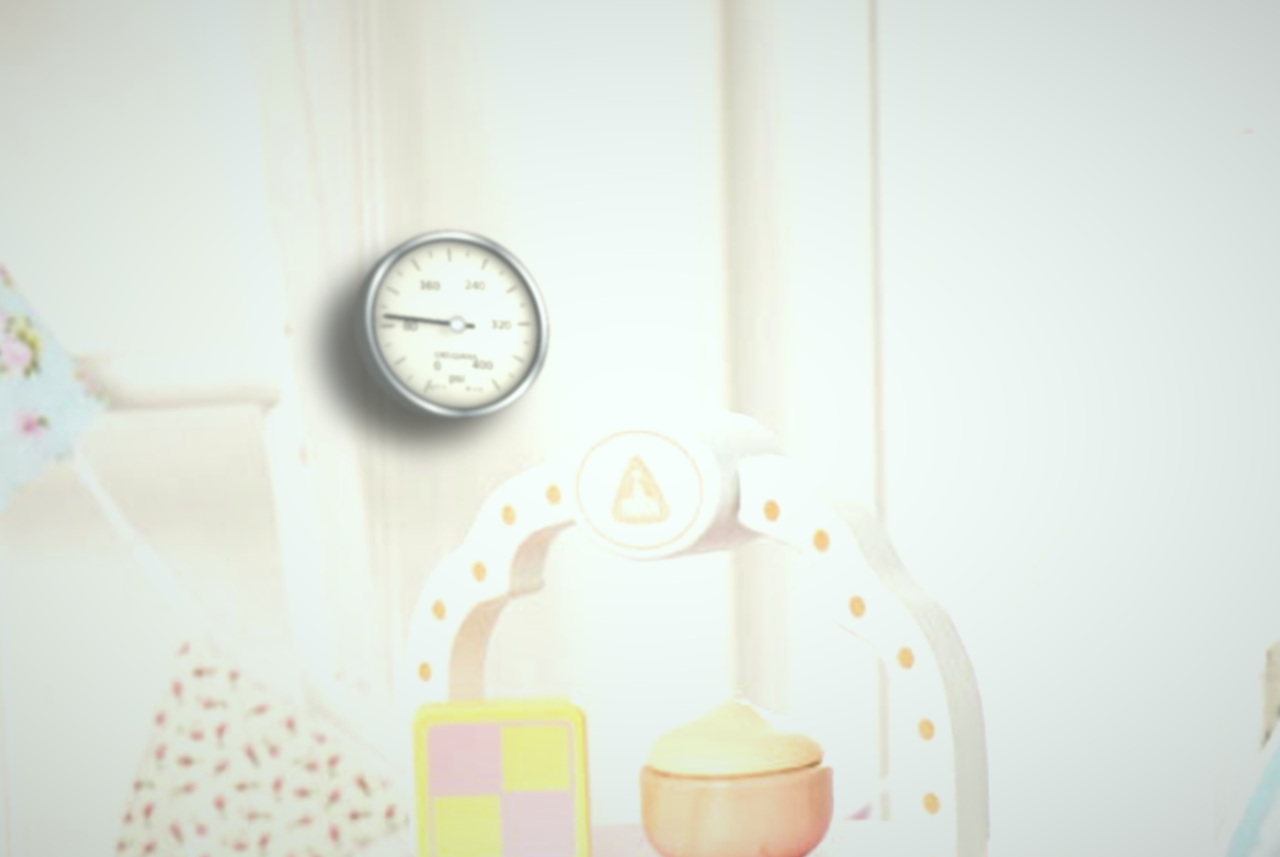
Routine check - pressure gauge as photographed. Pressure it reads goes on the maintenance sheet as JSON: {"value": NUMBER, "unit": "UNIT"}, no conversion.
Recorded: {"value": 90, "unit": "psi"}
